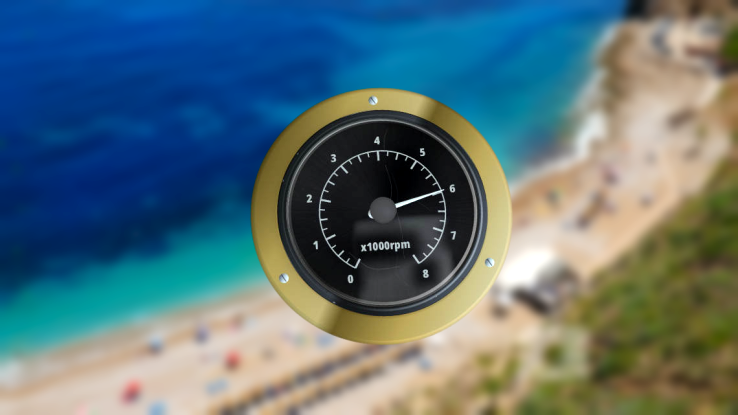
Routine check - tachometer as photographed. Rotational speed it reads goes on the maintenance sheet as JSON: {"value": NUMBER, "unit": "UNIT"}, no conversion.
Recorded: {"value": 6000, "unit": "rpm"}
